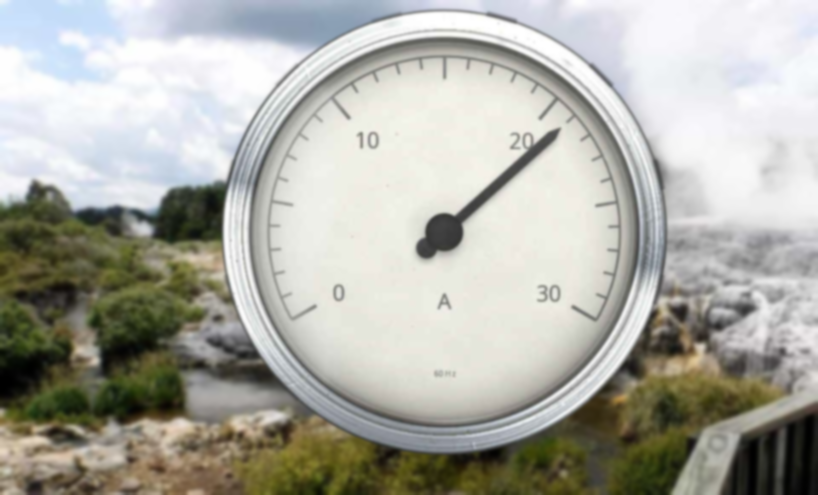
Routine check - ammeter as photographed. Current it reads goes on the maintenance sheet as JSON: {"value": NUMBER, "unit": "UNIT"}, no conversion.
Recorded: {"value": 21, "unit": "A"}
